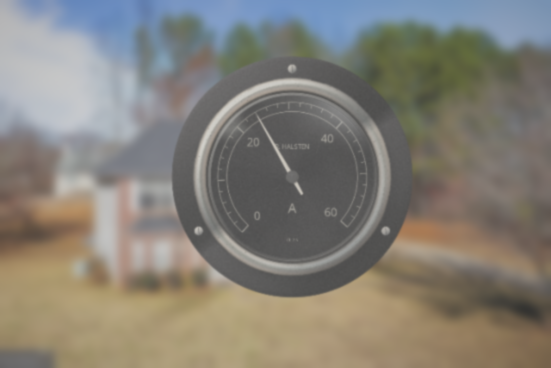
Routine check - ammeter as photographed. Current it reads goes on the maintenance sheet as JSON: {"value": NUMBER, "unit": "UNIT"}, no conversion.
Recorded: {"value": 24, "unit": "A"}
